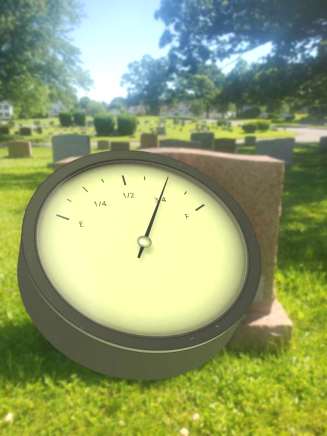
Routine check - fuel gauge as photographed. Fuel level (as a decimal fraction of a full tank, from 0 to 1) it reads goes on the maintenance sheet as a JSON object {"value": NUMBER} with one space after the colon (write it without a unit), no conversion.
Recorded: {"value": 0.75}
